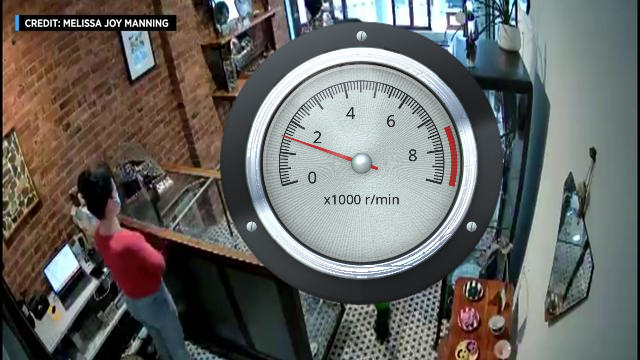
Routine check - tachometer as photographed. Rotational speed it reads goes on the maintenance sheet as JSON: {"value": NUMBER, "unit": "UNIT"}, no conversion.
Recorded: {"value": 1500, "unit": "rpm"}
